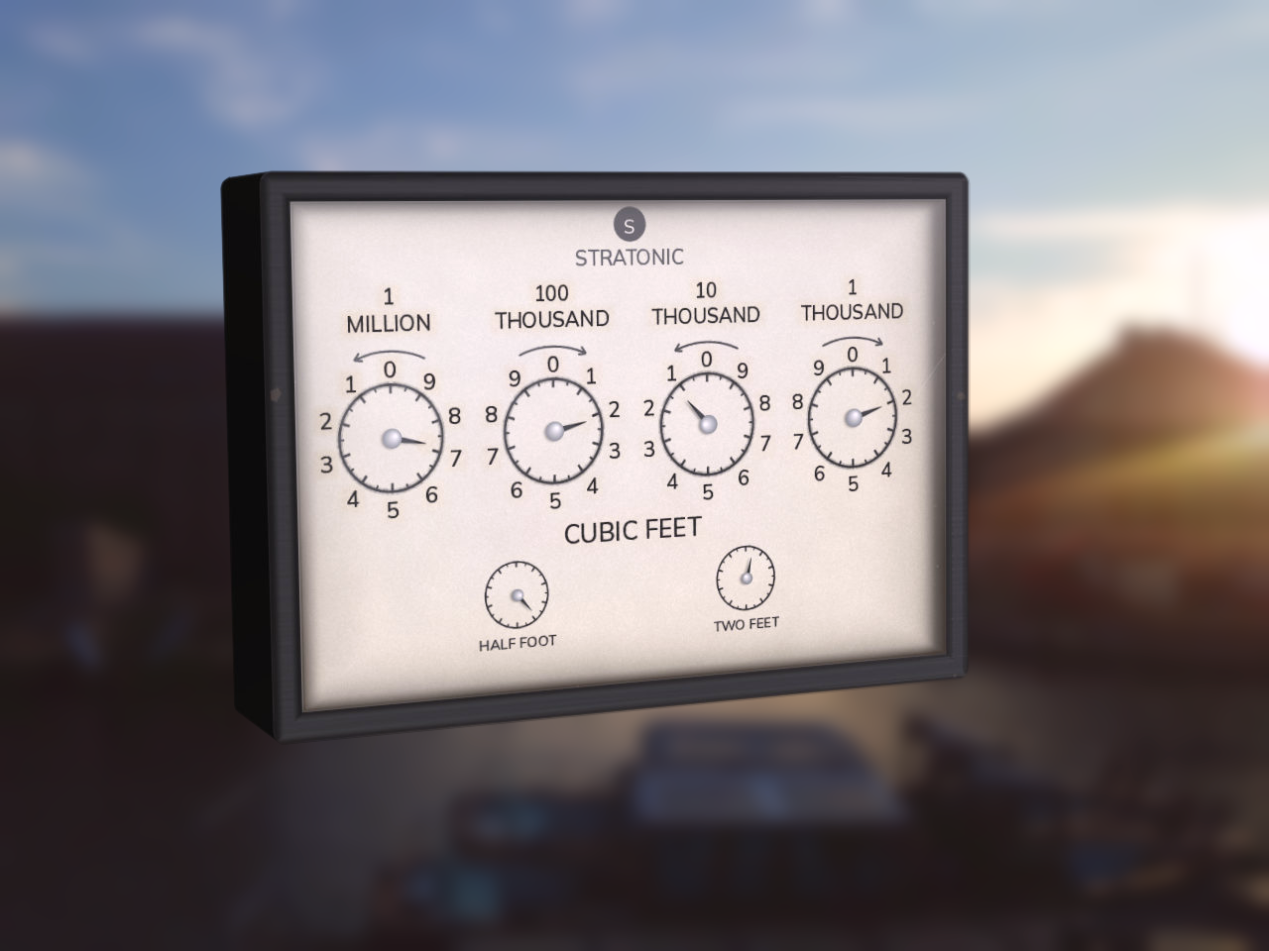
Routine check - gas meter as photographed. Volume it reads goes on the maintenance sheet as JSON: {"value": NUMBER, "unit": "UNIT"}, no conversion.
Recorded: {"value": 721200, "unit": "ft³"}
